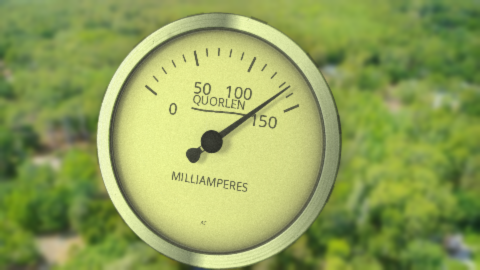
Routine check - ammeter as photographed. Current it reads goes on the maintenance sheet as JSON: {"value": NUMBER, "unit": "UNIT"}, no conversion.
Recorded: {"value": 135, "unit": "mA"}
